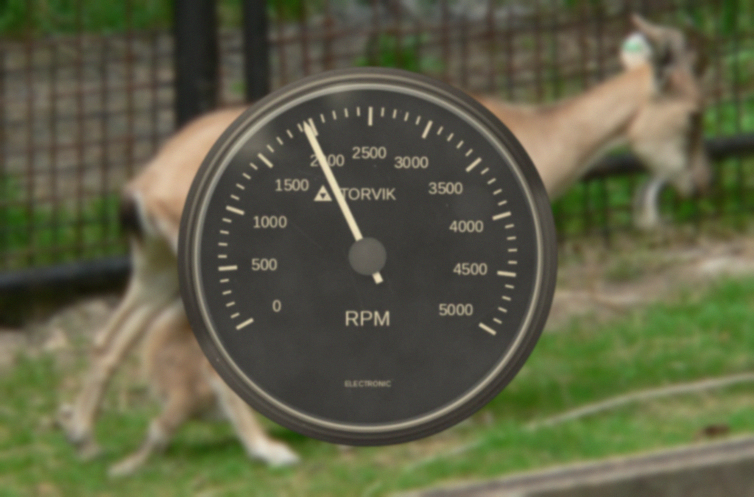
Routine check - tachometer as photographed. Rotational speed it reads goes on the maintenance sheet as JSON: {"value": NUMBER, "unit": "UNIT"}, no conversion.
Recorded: {"value": 1950, "unit": "rpm"}
